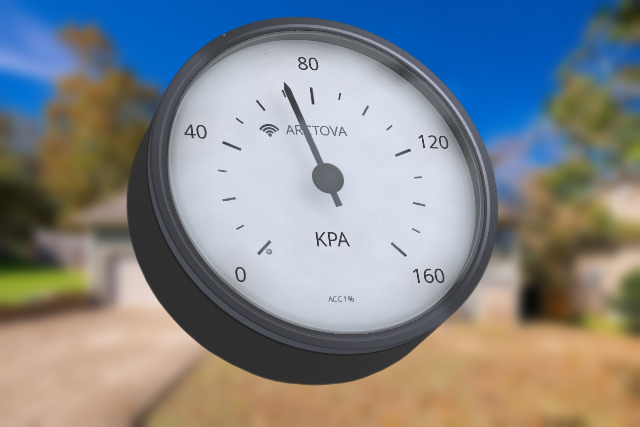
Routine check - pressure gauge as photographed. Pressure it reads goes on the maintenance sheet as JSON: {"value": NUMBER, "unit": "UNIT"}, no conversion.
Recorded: {"value": 70, "unit": "kPa"}
